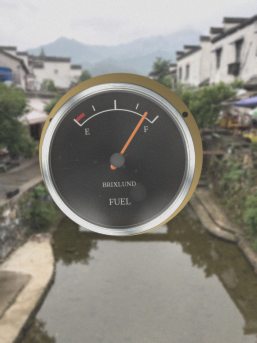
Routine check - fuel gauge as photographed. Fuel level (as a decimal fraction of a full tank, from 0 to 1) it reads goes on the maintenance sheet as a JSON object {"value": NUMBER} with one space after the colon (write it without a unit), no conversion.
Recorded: {"value": 0.875}
